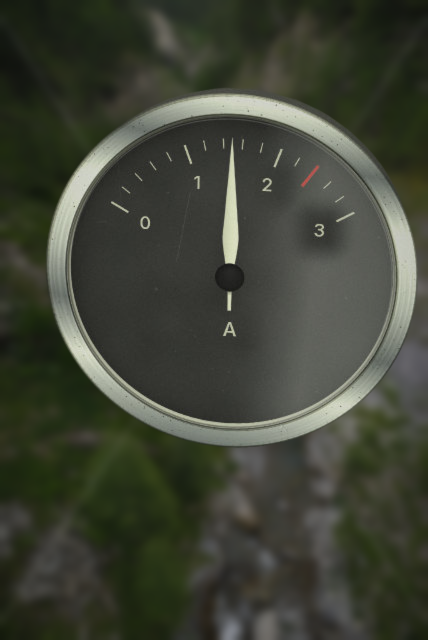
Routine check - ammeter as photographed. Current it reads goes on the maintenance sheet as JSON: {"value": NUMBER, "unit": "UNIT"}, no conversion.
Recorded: {"value": 1.5, "unit": "A"}
